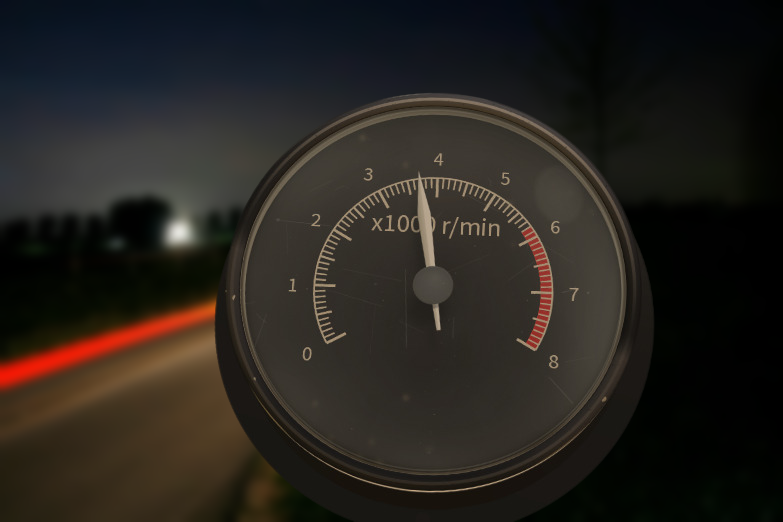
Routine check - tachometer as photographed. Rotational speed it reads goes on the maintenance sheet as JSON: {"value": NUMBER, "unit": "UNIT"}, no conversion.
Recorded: {"value": 3700, "unit": "rpm"}
